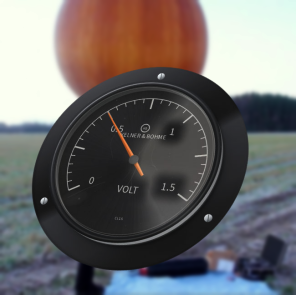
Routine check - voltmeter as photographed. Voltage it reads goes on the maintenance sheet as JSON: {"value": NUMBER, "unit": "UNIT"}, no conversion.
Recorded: {"value": 0.5, "unit": "V"}
